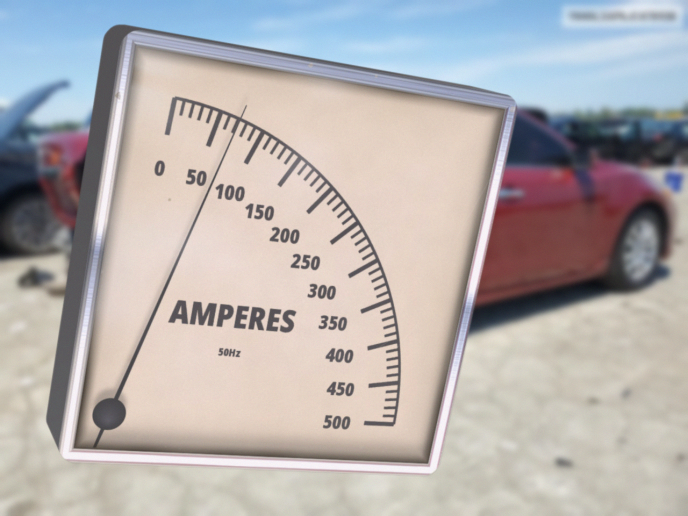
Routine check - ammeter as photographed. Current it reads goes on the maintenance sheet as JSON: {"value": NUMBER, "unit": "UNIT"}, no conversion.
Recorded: {"value": 70, "unit": "A"}
